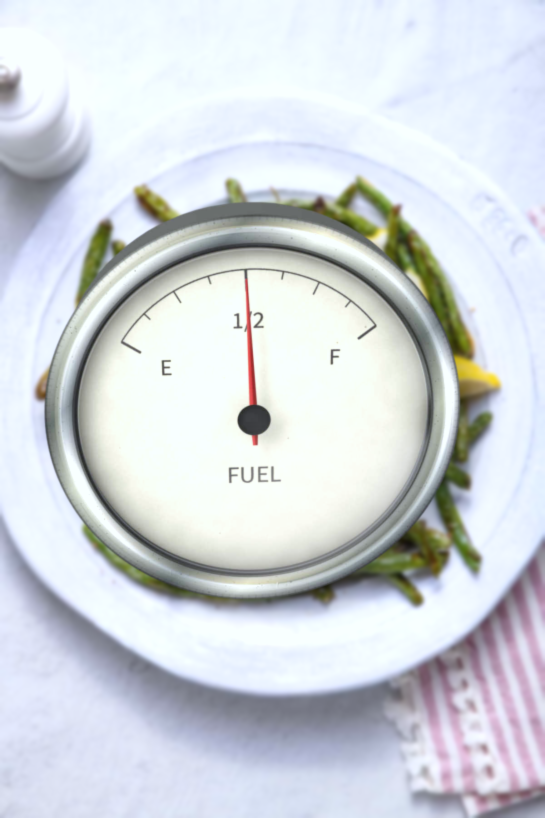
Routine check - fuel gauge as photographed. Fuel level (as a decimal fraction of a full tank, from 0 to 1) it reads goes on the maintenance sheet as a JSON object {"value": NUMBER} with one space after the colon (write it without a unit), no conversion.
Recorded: {"value": 0.5}
